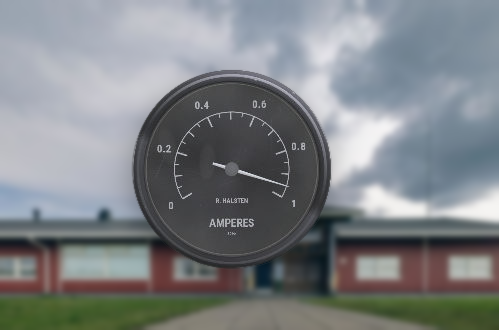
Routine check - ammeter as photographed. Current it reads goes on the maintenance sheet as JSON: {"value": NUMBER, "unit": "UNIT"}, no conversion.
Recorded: {"value": 0.95, "unit": "A"}
